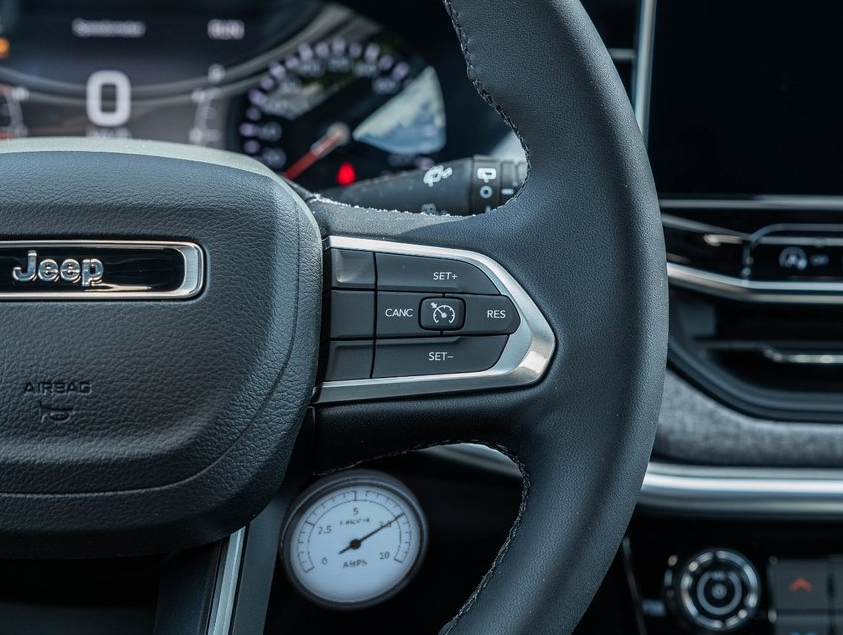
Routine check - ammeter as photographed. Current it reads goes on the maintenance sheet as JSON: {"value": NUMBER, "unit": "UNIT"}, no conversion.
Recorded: {"value": 7.5, "unit": "A"}
